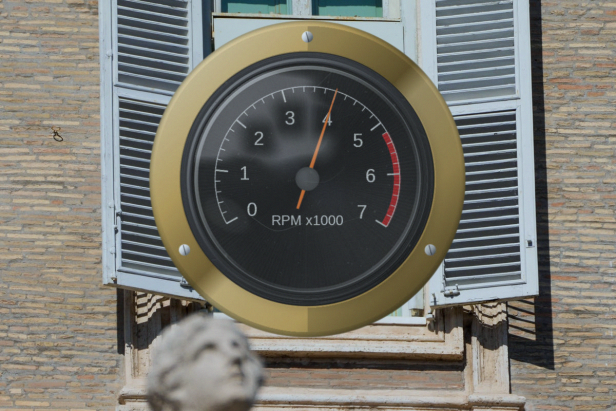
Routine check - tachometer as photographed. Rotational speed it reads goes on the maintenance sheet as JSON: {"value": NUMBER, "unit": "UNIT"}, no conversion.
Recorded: {"value": 4000, "unit": "rpm"}
